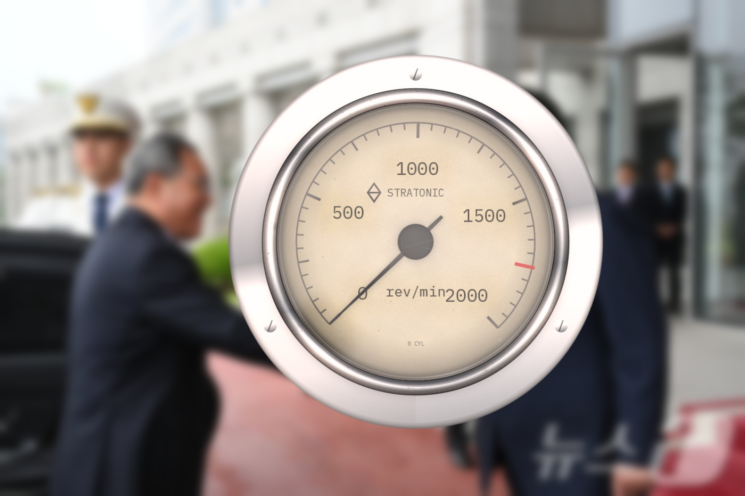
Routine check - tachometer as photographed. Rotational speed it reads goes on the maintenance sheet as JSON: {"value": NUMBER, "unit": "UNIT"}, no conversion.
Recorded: {"value": 0, "unit": "rpm"}
